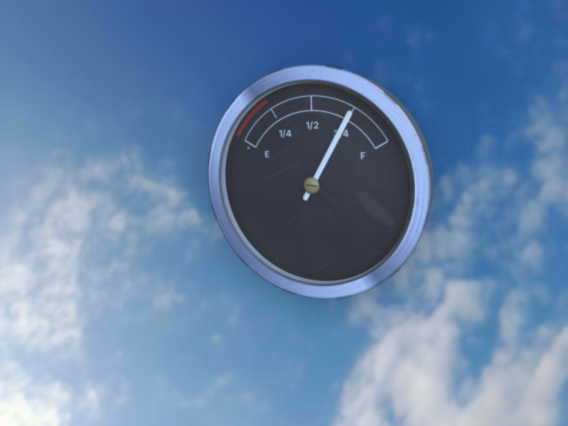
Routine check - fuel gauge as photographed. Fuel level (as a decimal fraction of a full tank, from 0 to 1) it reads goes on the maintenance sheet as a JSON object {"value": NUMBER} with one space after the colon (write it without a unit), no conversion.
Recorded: {"value": 0.75}
